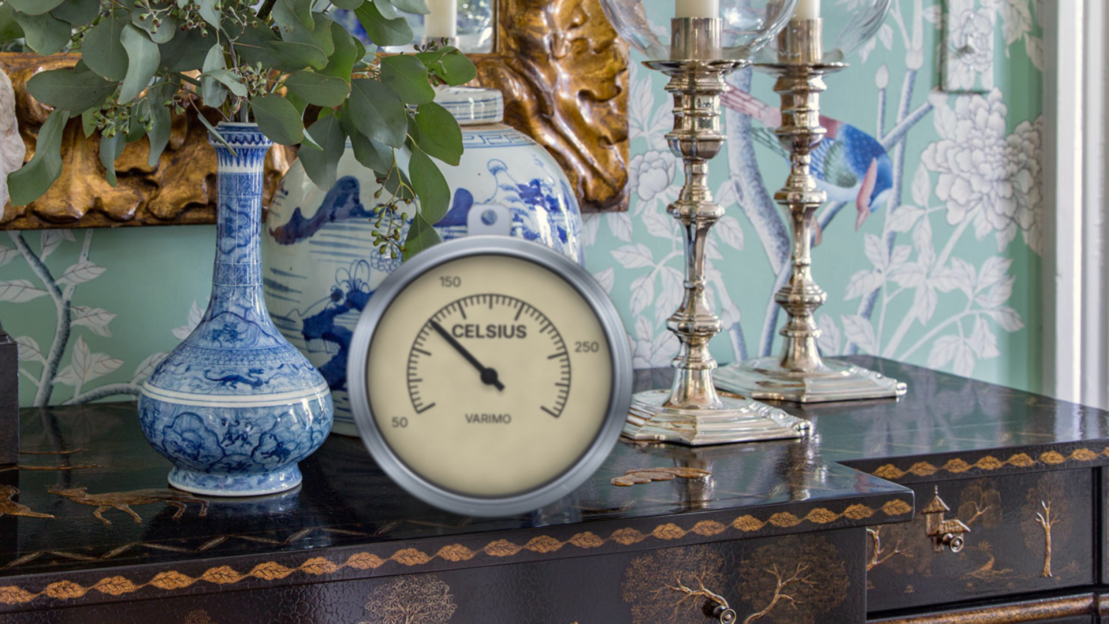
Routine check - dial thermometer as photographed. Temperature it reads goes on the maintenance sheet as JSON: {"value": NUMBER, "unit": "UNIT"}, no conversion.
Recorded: {"value": 125, "unit": "°C"}
